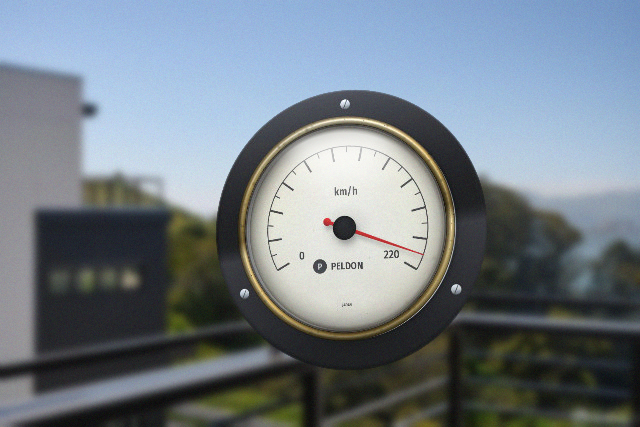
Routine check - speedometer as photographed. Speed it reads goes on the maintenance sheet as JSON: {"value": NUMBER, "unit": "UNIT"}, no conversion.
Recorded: {"value": 210, "unit": "km/h"}
